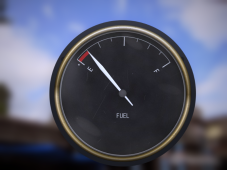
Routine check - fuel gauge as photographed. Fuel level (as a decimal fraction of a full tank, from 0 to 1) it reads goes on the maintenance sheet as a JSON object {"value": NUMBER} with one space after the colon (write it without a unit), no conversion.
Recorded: {"value": 0.125}
